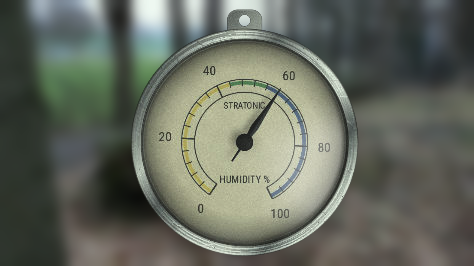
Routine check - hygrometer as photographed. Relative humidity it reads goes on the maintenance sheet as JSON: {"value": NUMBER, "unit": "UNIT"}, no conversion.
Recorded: {"value": 60, "unit": "%"}
